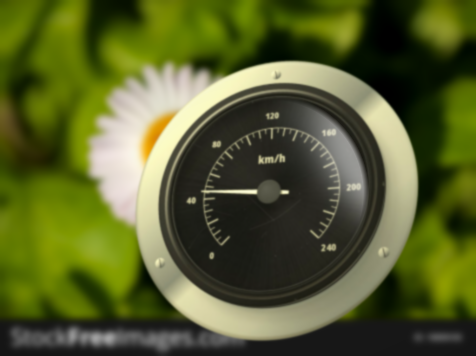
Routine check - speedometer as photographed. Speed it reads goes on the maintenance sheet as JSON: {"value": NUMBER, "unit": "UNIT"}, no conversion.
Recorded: {"value": 45, "unit": "km/h"}
